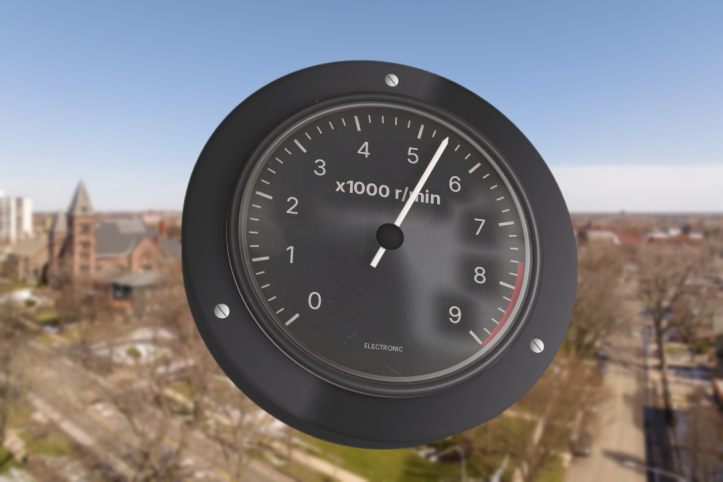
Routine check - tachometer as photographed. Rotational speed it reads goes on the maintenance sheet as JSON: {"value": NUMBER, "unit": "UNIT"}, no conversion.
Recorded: {"value": 5400, "unit": "rpm"}
